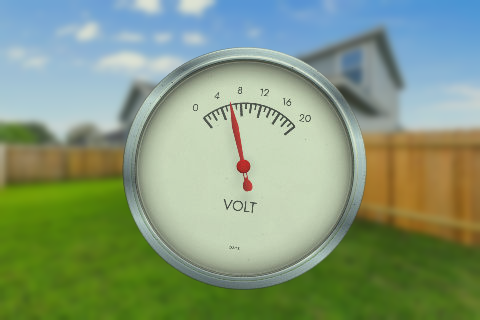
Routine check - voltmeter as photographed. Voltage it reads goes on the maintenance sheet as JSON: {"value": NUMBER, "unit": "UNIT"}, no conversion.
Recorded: {"value": 6, "unit": "V"}
